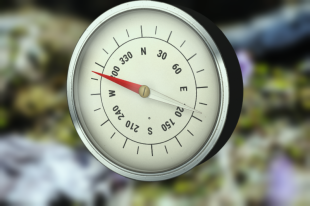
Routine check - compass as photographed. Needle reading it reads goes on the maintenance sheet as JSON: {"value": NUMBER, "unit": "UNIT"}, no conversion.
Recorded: {"value": 292.5, "unit": "°"}
